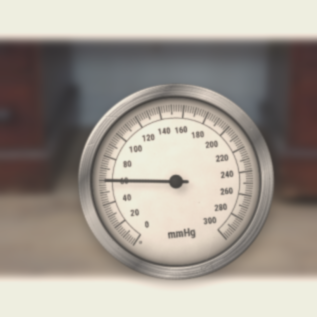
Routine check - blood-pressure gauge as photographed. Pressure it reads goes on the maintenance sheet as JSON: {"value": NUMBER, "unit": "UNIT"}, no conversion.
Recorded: {"value": 60, "unit": "mmHg"}
